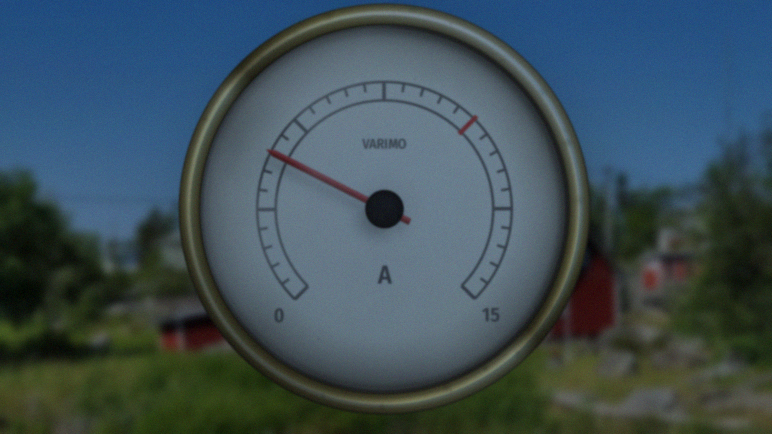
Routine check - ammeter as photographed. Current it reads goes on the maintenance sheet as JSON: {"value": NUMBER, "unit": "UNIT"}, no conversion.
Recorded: {"value": 4, "unit": "A"}
